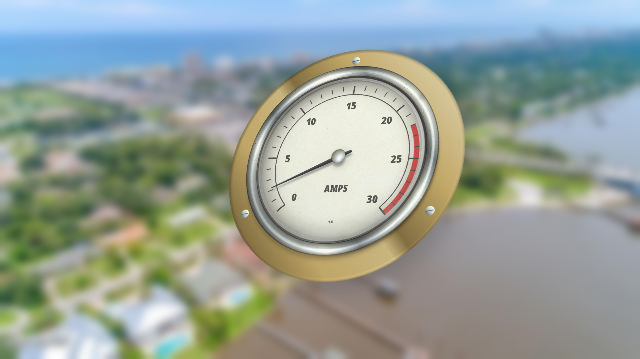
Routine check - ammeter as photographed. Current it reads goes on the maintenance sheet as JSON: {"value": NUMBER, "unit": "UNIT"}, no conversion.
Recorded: {"value": 2, "unit": "A"}
